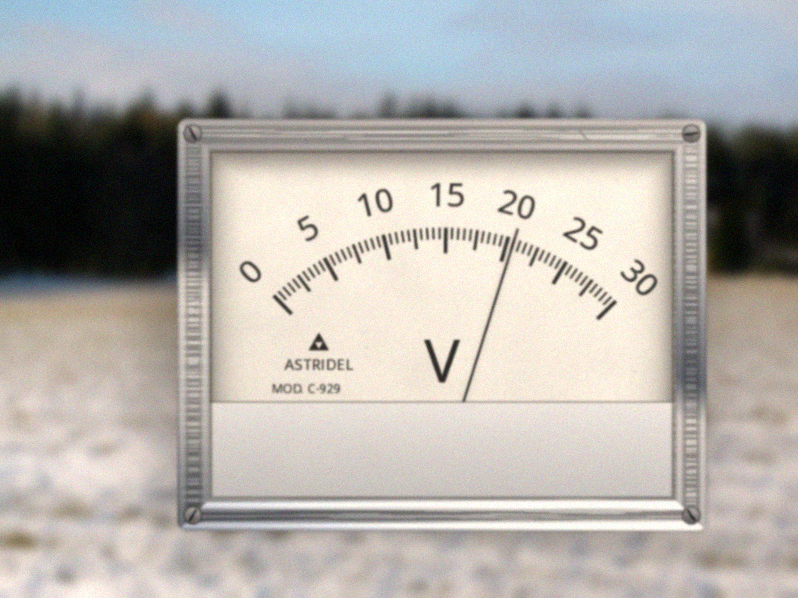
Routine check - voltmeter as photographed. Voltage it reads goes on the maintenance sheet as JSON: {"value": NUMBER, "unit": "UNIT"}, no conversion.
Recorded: {"value": 20.5, "unit": "V"}
